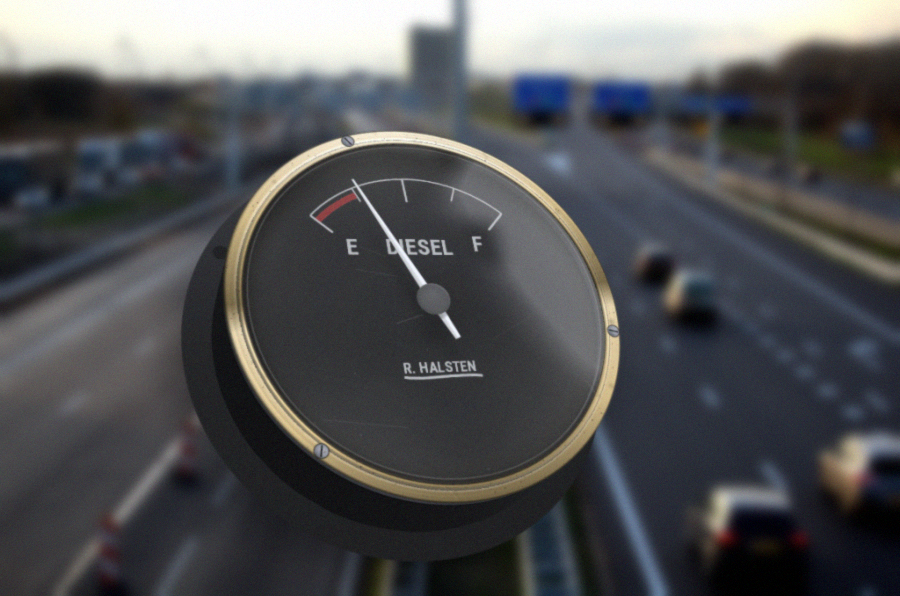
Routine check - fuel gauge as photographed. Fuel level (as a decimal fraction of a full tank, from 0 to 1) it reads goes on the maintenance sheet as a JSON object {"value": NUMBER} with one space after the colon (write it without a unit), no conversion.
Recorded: {"value": 0.25}
